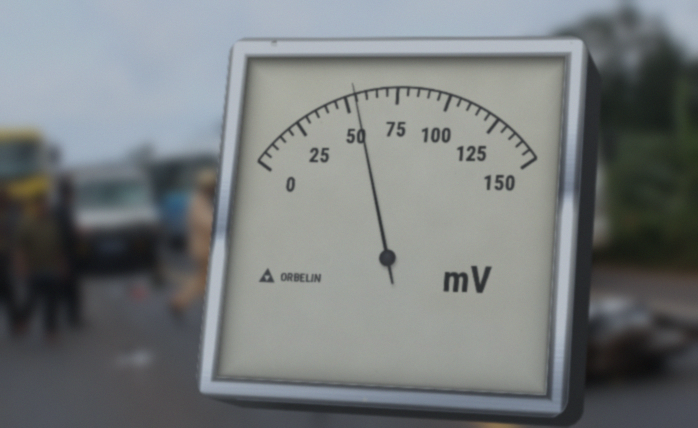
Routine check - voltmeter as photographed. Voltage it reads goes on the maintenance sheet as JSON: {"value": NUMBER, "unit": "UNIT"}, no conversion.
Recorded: {"value": 55, "unit": "mV"}
